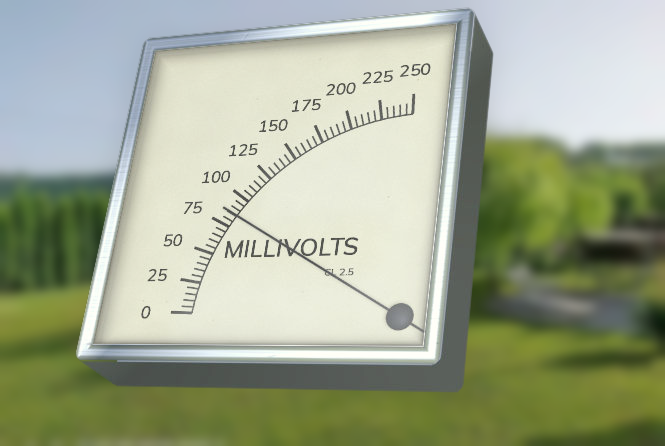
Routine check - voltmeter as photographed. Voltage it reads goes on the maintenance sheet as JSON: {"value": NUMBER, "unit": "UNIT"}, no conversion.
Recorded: {"value": 85, "unit": "mV"}
